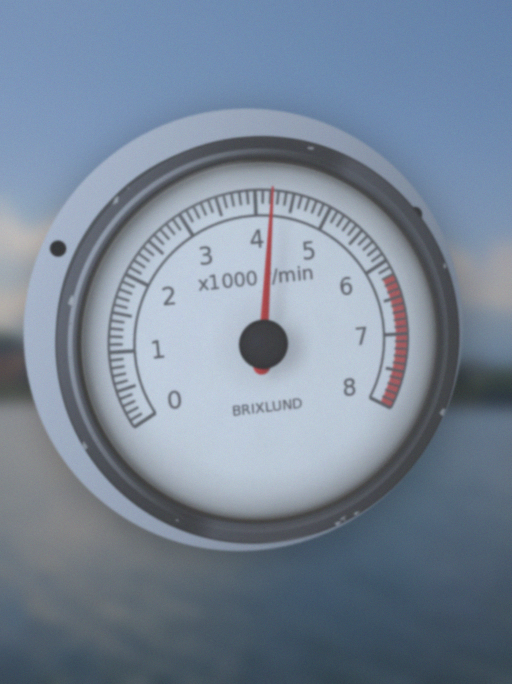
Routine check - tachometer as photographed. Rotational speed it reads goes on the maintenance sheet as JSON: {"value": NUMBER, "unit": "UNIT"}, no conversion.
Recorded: {"value": 4200, "unit": "rpm"}
